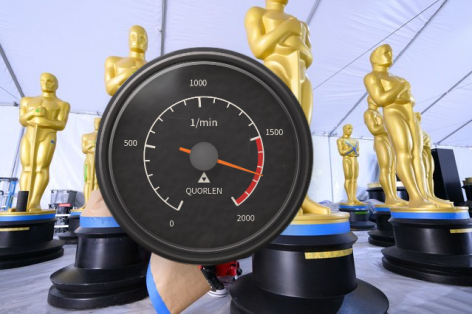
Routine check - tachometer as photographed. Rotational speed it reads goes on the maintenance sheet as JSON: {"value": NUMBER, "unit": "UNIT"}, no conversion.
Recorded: {"value": 1750, "unit": "rpm"}
